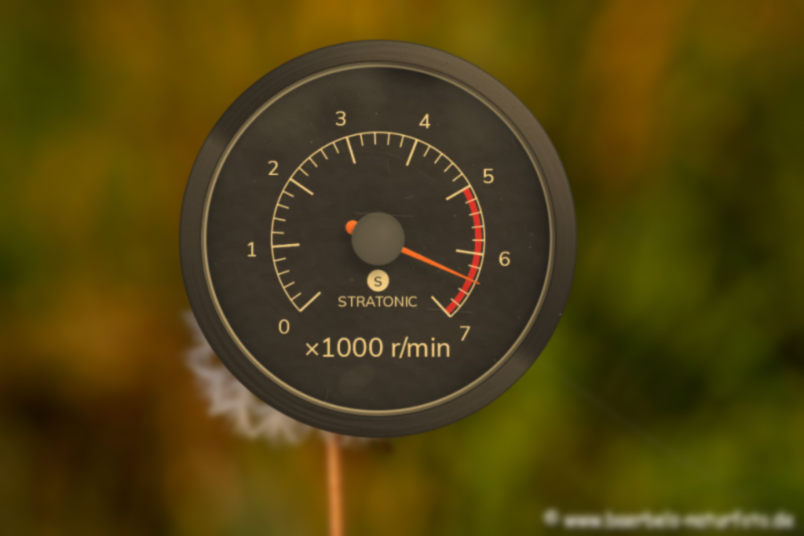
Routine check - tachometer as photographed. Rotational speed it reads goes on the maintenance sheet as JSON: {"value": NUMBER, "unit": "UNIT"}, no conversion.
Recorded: {"value": 6400, "unit": "rpm"}
